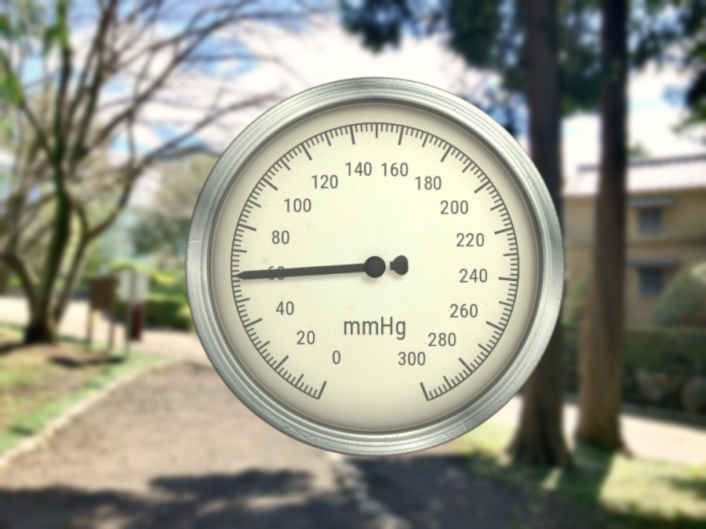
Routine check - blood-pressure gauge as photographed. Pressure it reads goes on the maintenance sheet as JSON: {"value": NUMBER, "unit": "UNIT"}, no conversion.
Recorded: {"value": 60, "unit": "mmHg"}
